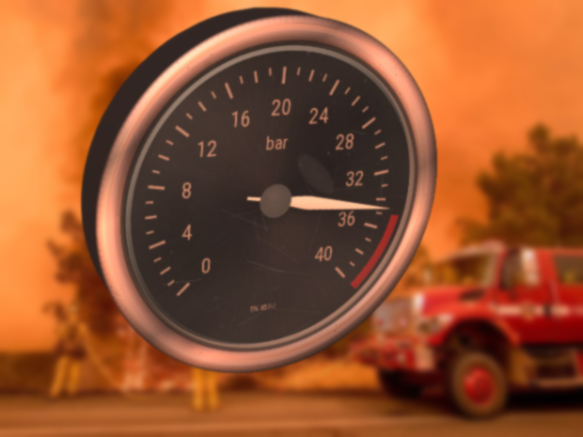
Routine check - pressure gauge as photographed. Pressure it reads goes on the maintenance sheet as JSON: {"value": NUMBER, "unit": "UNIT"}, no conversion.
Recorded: {"value": 34.5, "unit": "bar"}
